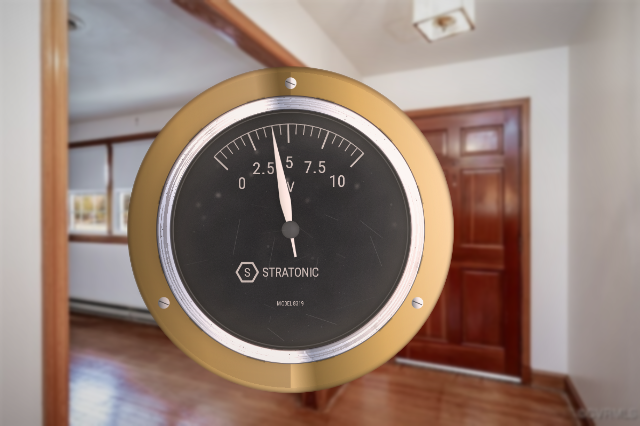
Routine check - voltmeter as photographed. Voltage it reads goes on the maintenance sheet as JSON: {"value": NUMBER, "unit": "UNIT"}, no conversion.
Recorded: {"value": 4, "unit": "V"}
